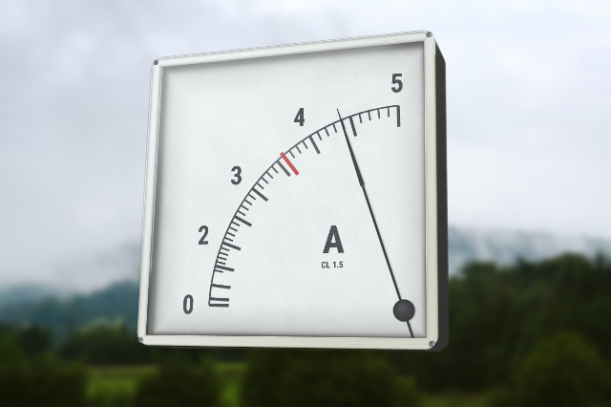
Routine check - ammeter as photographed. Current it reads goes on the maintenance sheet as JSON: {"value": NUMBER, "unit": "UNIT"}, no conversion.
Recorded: {"value": 4.4, "unit": "A"}
